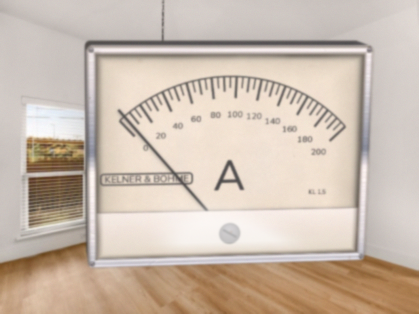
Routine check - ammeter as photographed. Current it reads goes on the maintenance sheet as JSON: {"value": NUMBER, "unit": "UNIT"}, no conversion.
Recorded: {"value": 5, "unit": "A"}
